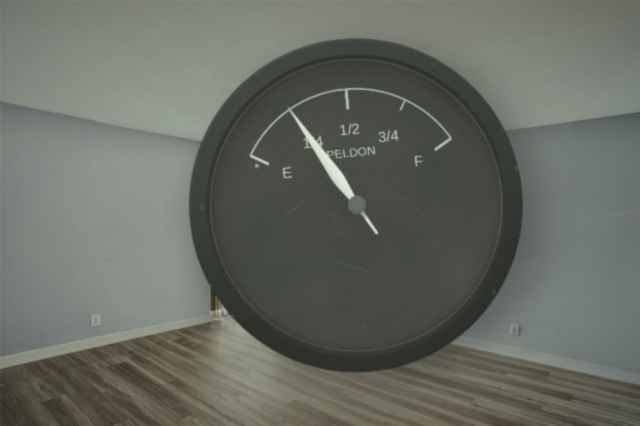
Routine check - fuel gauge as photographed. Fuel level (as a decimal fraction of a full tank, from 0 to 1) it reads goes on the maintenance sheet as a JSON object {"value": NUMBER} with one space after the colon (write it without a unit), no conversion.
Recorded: {"value": 0.25}
